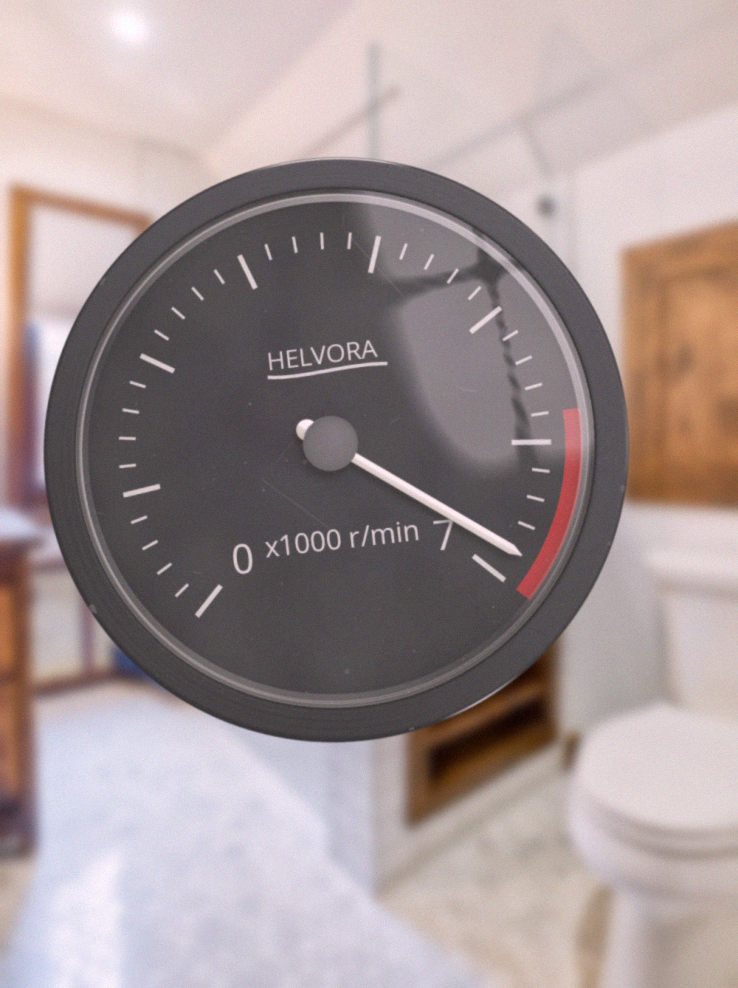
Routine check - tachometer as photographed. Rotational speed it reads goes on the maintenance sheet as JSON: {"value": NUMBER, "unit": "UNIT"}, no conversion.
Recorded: {"value": 6800, "unit": "rpm"}
